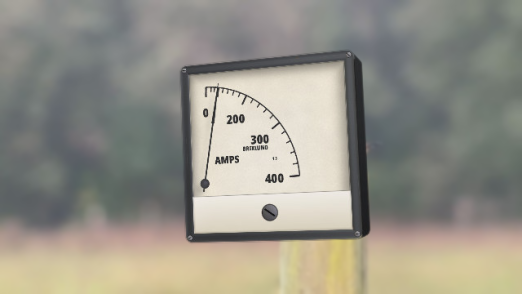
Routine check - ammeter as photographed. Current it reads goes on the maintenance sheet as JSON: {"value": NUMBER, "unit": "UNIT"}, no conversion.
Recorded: {"value": 100, "unit": "A"}
